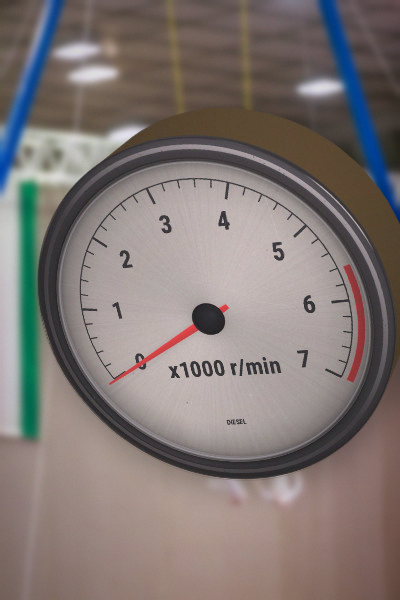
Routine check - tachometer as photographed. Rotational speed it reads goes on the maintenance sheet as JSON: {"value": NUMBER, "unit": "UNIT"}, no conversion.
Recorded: {"value": 0, "unit": "rpm"}
